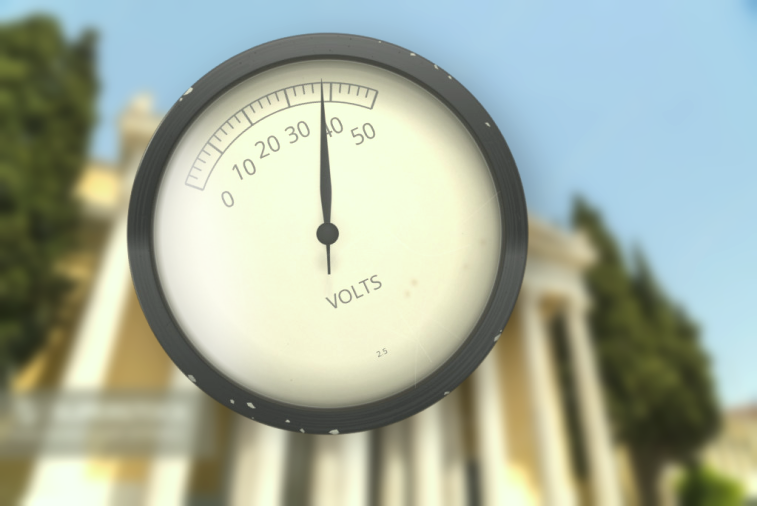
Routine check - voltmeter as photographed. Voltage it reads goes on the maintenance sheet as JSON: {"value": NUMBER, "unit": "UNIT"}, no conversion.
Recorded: {"value": 38, "unit": "V"}
